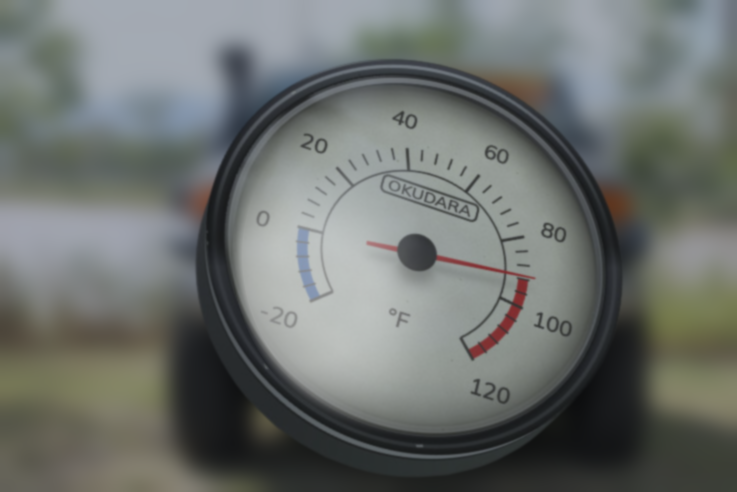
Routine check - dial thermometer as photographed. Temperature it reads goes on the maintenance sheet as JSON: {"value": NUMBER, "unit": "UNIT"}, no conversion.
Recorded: {"value": 92, "unit": "°F"}
